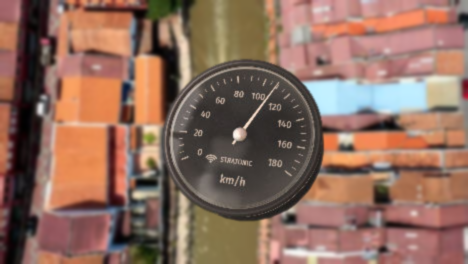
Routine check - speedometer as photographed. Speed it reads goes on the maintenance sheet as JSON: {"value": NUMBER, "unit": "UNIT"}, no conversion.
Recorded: {"value": 110, "unit": "km/h"}
